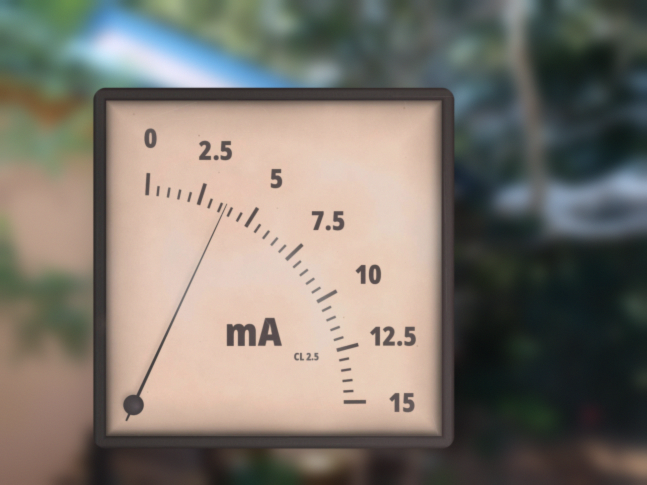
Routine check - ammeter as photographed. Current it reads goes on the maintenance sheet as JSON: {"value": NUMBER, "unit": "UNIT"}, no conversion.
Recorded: {"value": 3.75, "unit": "mA"}
